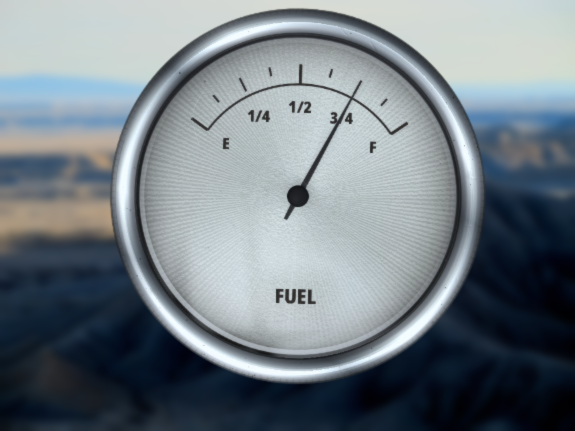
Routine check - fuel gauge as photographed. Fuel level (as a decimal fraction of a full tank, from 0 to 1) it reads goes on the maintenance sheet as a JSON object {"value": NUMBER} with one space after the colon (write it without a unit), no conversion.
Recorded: {"value": 0.75}
